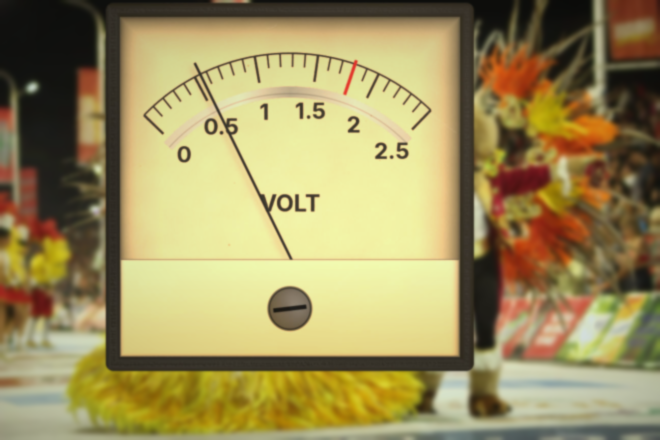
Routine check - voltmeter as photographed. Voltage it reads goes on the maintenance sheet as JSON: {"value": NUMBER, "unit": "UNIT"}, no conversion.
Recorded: {"value": 0.55, "unit": "V"}
